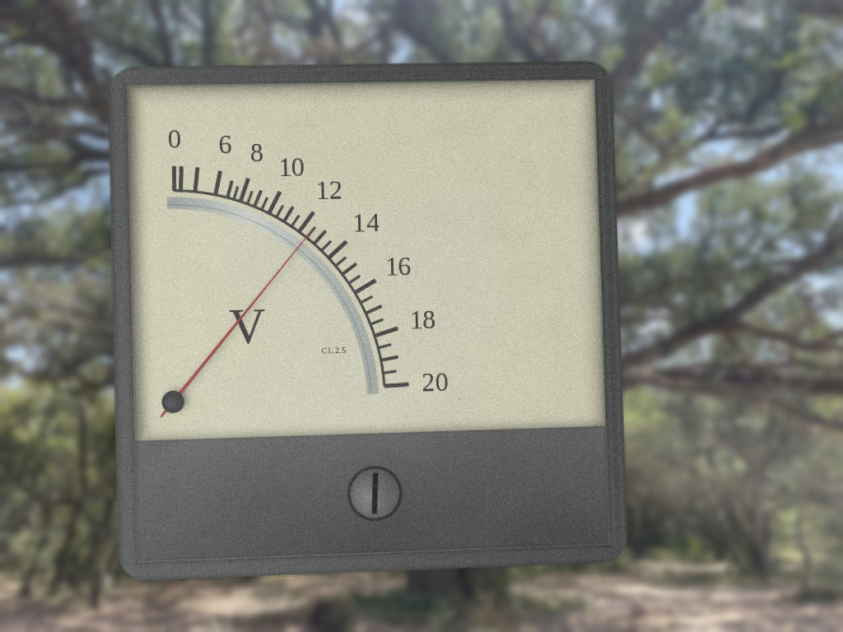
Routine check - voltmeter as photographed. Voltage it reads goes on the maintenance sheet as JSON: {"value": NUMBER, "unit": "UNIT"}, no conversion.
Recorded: {"value": 12.5, "unit": "V"}
